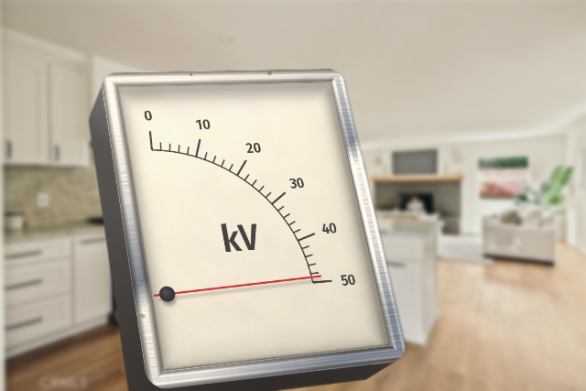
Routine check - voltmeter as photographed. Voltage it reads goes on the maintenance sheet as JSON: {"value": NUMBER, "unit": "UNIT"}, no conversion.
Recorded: {"value": 49, "unit": "kV"}
